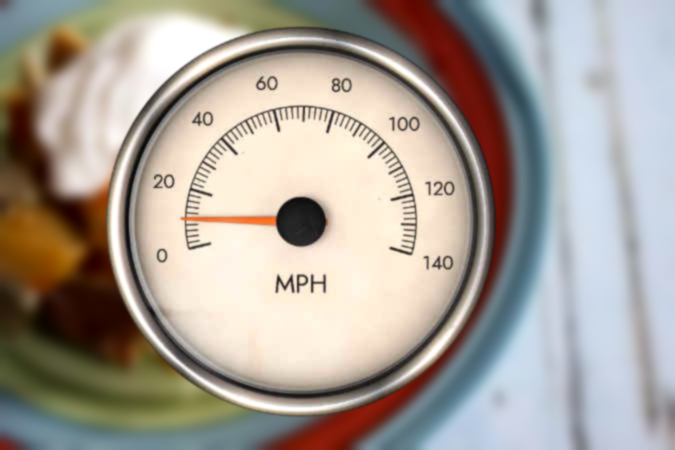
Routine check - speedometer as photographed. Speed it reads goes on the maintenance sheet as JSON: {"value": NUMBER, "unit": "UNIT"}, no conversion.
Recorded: {"value": 10, "unit": "mph"}
